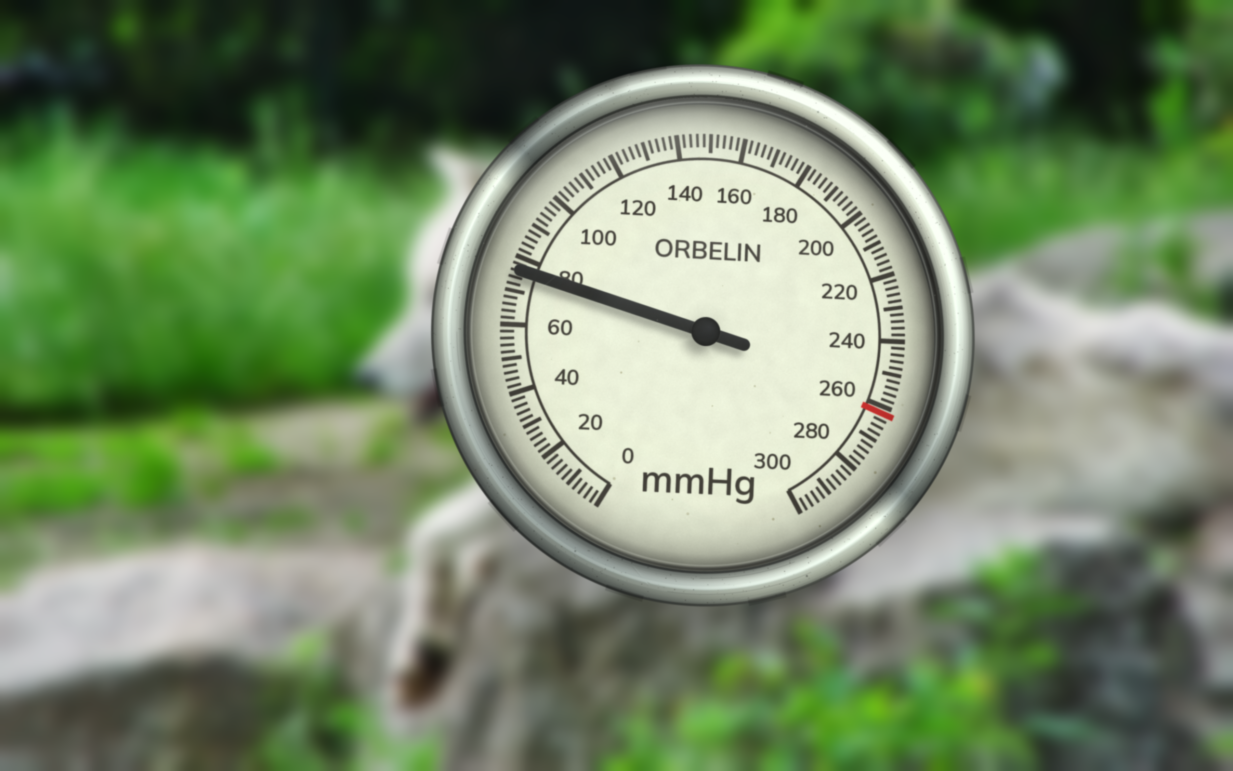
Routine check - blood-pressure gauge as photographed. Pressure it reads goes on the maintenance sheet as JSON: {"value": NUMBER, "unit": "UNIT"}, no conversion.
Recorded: {"value": 76, "unit": "mmHg"}
